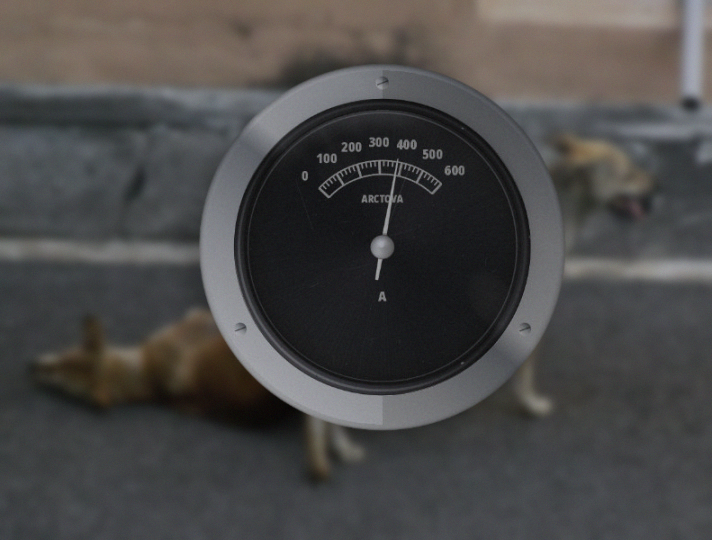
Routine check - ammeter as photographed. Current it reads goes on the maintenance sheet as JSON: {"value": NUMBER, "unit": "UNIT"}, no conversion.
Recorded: {"value": 380, "unit": "A"}
